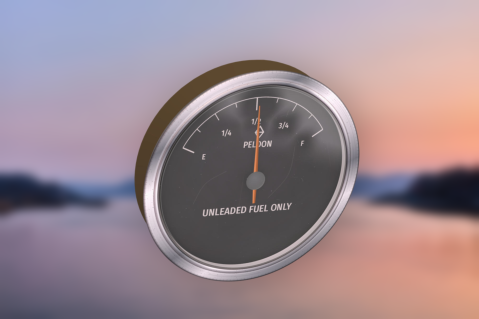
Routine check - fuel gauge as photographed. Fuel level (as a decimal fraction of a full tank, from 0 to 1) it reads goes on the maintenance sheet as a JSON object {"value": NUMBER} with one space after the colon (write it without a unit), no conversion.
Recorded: {"value": 0.5}
